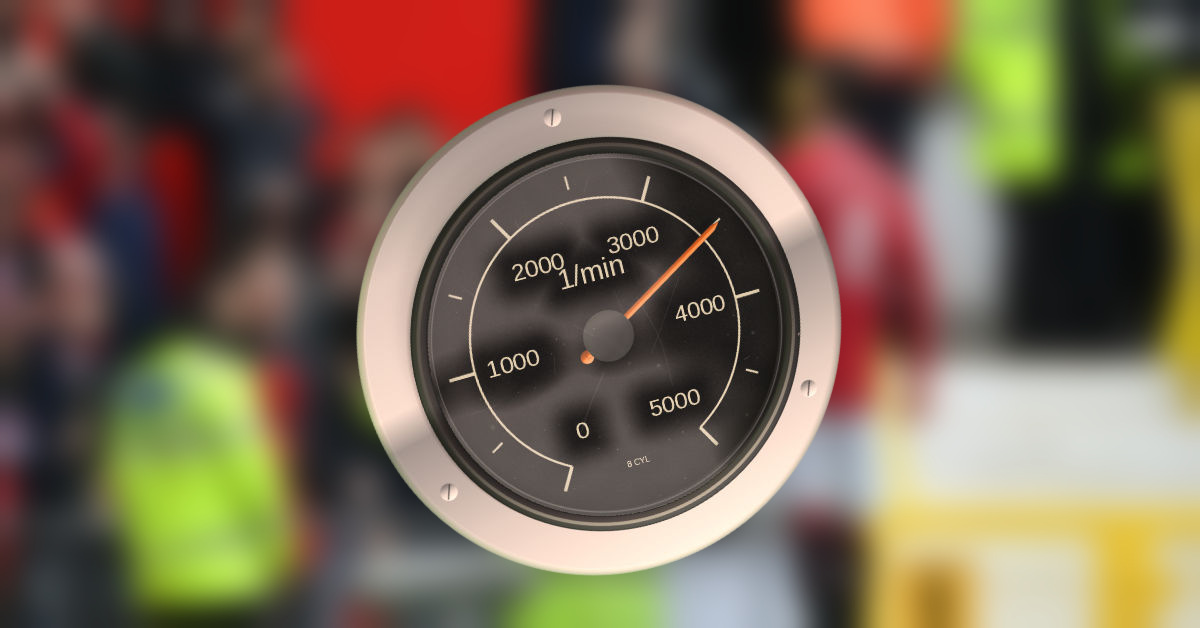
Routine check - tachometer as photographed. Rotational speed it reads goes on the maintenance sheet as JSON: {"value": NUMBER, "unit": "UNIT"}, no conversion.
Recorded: {"value": 3500, "unit": "rpm"}
